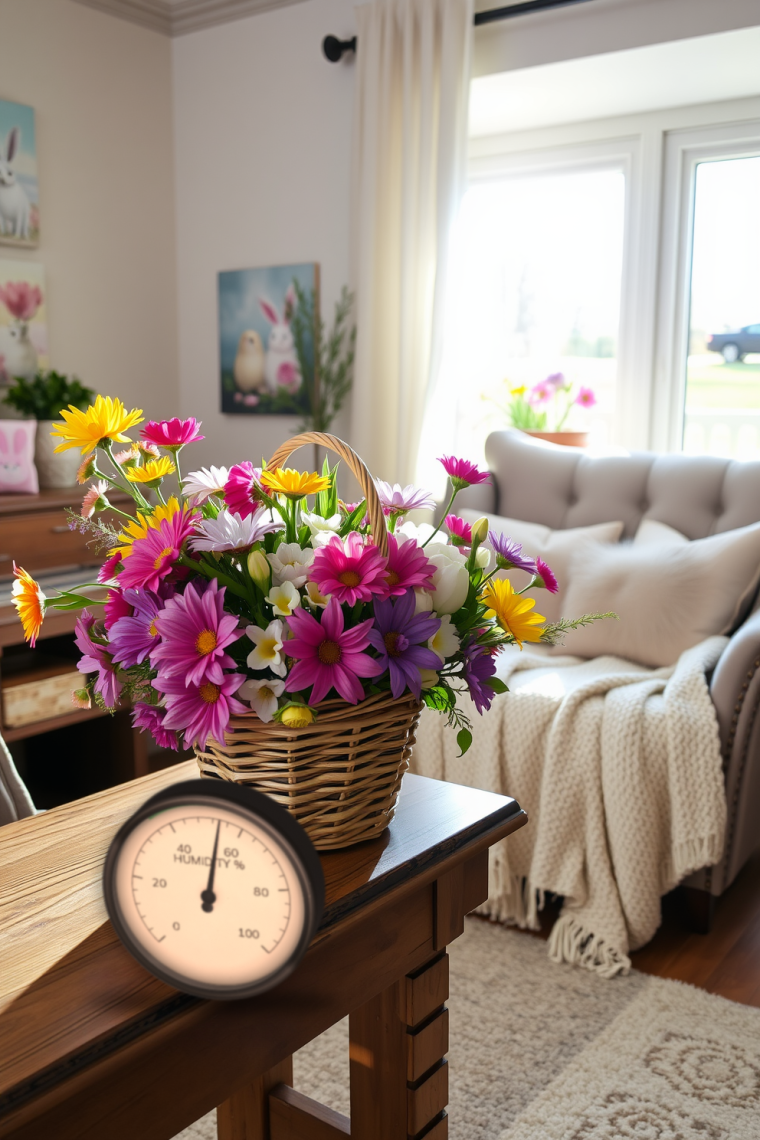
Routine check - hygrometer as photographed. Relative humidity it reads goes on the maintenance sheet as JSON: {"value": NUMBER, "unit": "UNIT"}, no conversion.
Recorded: {"value": 54, "unit": "%"}
